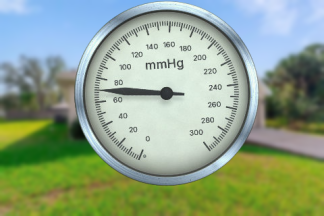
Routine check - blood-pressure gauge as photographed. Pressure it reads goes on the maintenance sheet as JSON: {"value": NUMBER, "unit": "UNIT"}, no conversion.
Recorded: {"value": 70, "unit": "mmHg"}
